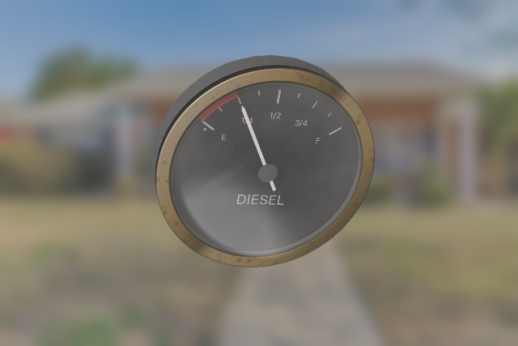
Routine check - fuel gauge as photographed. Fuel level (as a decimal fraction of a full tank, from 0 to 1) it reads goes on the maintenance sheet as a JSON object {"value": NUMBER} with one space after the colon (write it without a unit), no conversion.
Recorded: {"value": 0.25}
